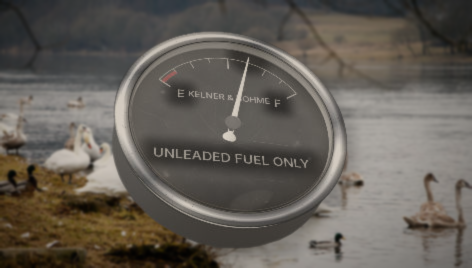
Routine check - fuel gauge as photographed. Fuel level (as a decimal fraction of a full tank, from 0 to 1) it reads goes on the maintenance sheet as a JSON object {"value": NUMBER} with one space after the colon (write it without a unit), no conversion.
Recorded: {"value": 0.625}
